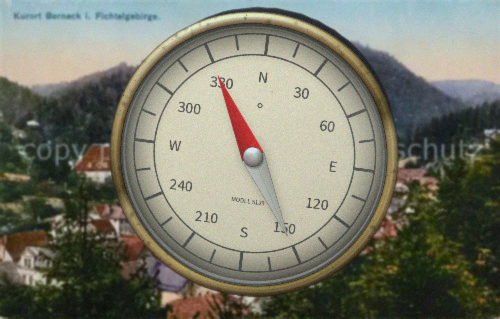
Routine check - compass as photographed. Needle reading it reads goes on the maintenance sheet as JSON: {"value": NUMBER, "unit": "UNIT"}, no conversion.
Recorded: {"value": 330, "unit": "°"}
